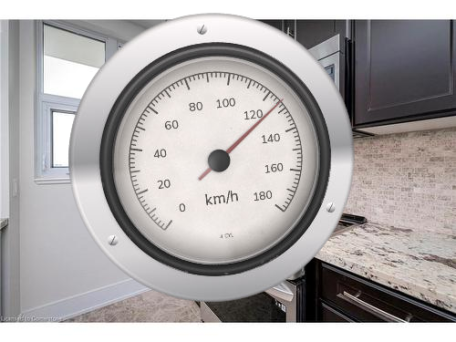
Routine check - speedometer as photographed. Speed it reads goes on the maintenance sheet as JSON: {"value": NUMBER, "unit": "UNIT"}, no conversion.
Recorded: {"value": 126, "unit": "km/h"}
